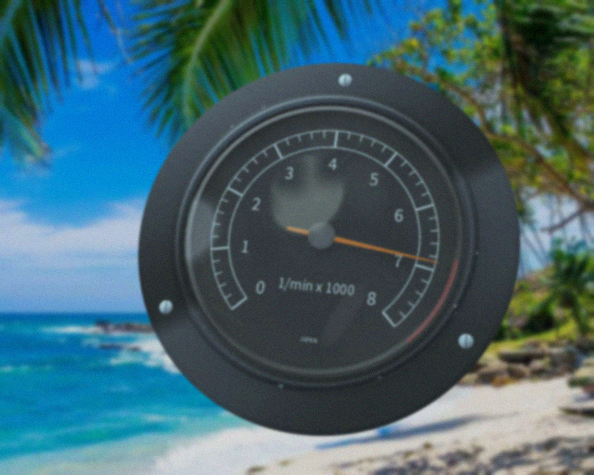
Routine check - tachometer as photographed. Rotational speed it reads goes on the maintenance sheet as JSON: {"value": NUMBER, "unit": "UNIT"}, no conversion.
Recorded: {"value": 6900, "unit": "rpm"}
